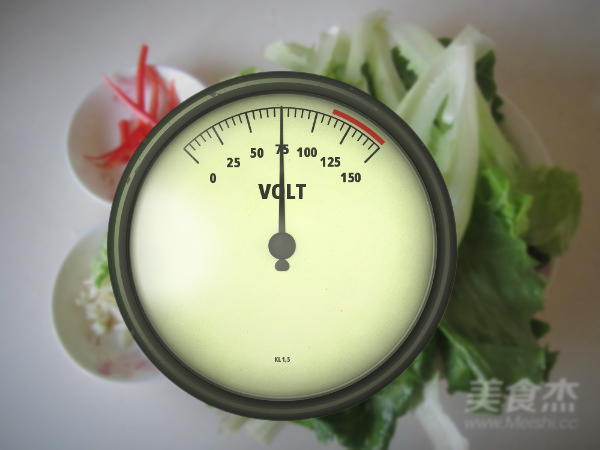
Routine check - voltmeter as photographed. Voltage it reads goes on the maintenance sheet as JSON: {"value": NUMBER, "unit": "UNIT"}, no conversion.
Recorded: {"value": 75, "unit": "V"}
